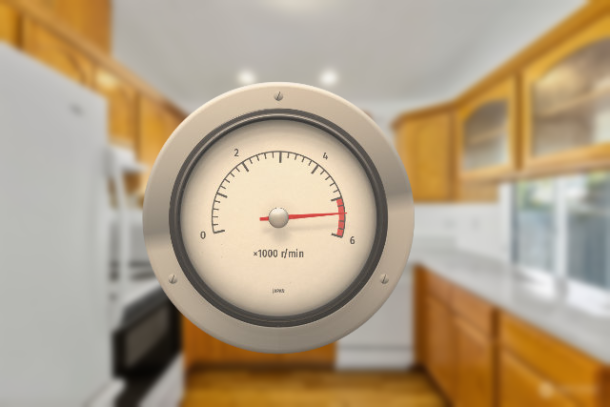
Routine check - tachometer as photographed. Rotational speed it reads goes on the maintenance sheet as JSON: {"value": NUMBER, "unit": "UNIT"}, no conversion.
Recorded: {"value": 5400, "unit": "rpm"}
